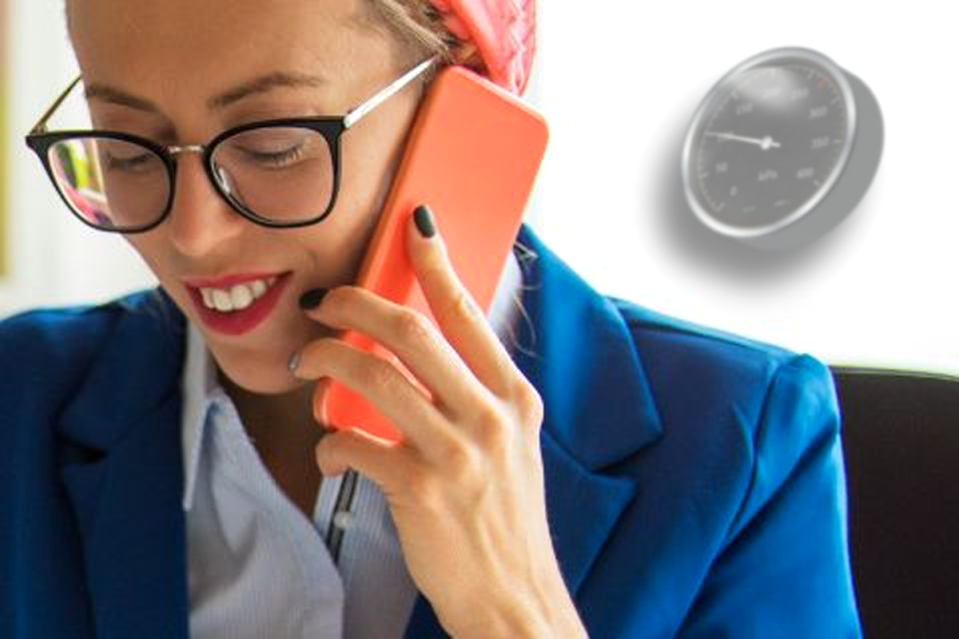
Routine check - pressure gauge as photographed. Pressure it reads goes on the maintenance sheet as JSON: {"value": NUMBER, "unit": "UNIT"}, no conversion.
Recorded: {"value": 100, "unit": "kPa"}
